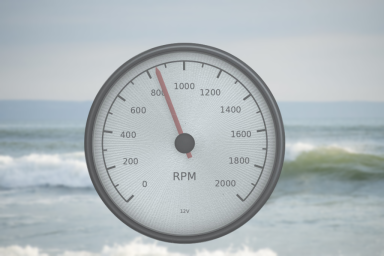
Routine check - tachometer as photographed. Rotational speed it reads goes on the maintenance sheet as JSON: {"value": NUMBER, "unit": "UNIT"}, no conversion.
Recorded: {"value": 850, "unit": "rpm"}
